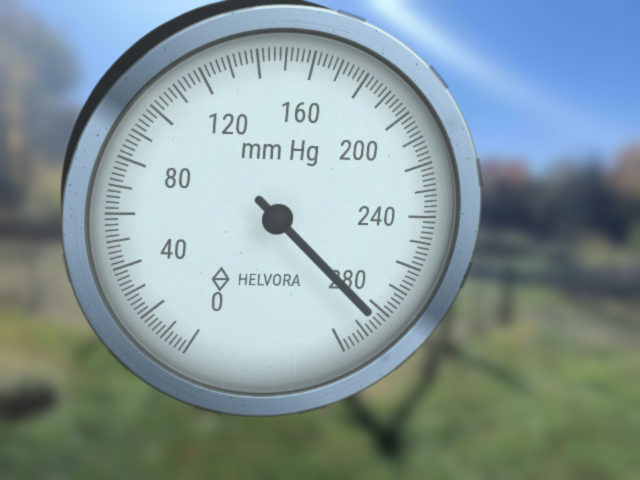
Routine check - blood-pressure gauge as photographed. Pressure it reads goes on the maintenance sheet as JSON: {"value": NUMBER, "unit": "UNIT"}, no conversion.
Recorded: {"value": 284, "unit": "mmHg"}
